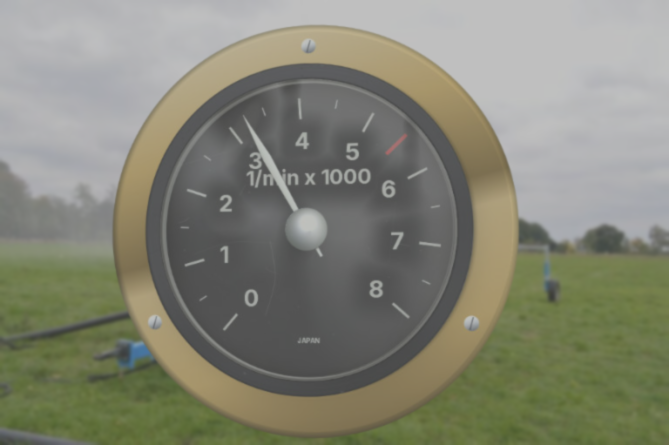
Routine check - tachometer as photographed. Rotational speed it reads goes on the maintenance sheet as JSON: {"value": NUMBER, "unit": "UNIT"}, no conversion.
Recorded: {"value": 3250, "unit": "rpm"}
